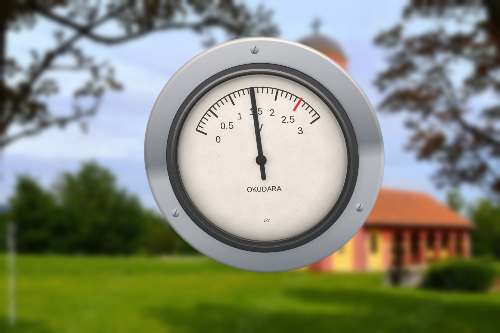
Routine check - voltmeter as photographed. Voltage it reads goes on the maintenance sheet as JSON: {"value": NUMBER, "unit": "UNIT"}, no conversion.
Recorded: {"value": 1.5, "unit": "V"}
